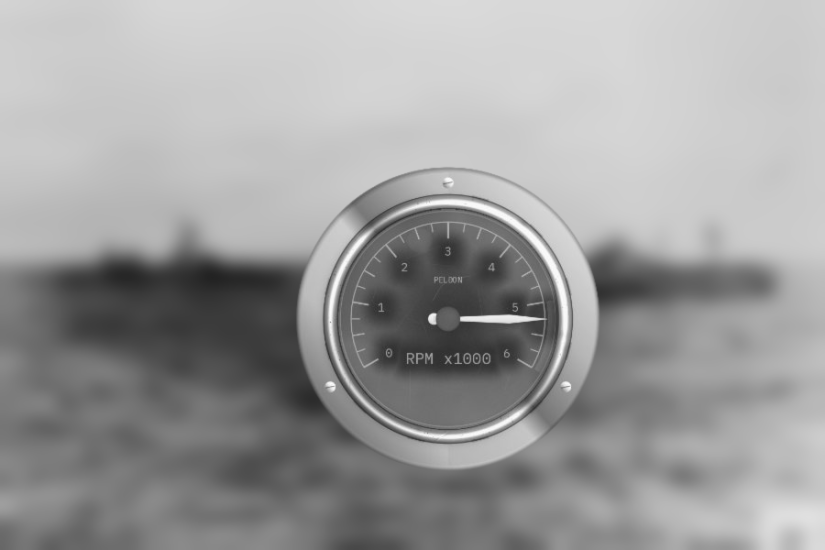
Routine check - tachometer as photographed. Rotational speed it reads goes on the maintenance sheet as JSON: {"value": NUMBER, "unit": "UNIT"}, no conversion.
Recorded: {"value": 5250, "unit": "rpm"}
